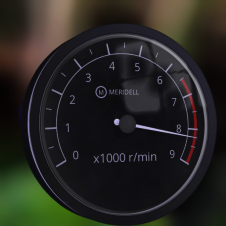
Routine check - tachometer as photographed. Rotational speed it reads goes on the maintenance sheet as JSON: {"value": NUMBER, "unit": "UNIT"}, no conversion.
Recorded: {"value": 8250, "unit": "rpm"}
